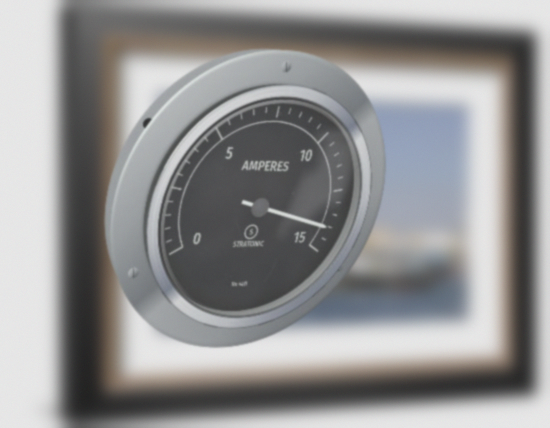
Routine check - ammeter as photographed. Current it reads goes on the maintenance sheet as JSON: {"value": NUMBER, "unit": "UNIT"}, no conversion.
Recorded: {"value": 14, "unit": "A"}
